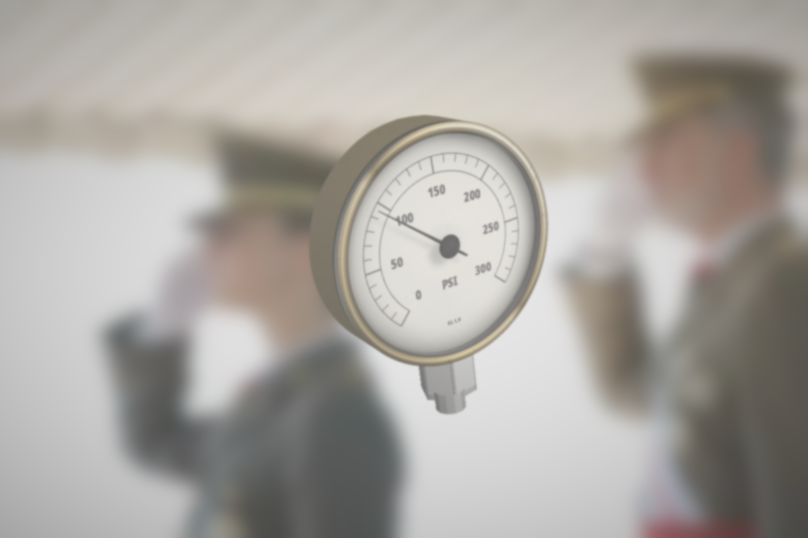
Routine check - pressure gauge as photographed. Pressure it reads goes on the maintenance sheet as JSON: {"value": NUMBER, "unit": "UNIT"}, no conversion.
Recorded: {"value": 95, "unit": "psi"}
